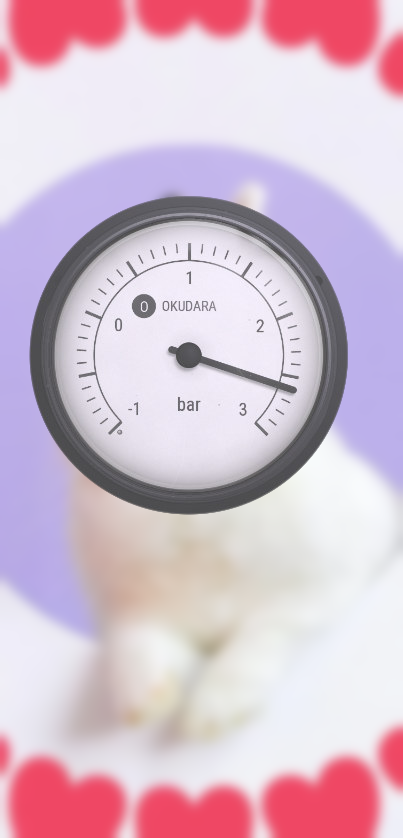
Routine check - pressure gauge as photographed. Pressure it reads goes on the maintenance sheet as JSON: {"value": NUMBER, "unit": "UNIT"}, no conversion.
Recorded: {"value": 2.6, "unit": "bar"}
